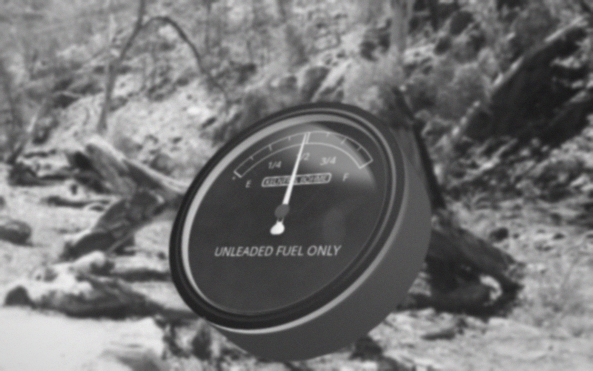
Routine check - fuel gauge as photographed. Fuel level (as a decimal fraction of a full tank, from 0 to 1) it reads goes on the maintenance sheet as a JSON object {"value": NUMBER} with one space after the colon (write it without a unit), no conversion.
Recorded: {"value": 0.5}
